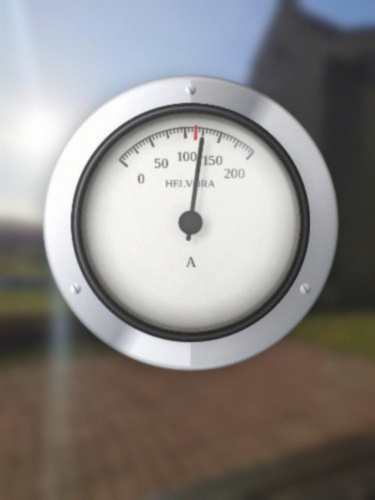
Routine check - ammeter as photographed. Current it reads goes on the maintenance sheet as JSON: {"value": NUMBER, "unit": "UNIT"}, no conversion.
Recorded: {"value": 125, "unit": "A"}
